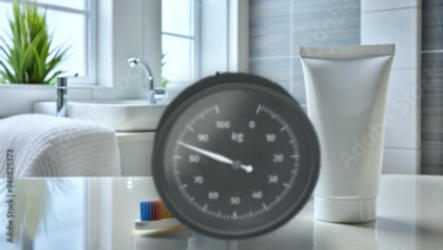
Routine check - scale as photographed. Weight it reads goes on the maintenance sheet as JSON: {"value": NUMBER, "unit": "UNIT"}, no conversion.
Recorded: {"value": 85, "unit": "kg"}
